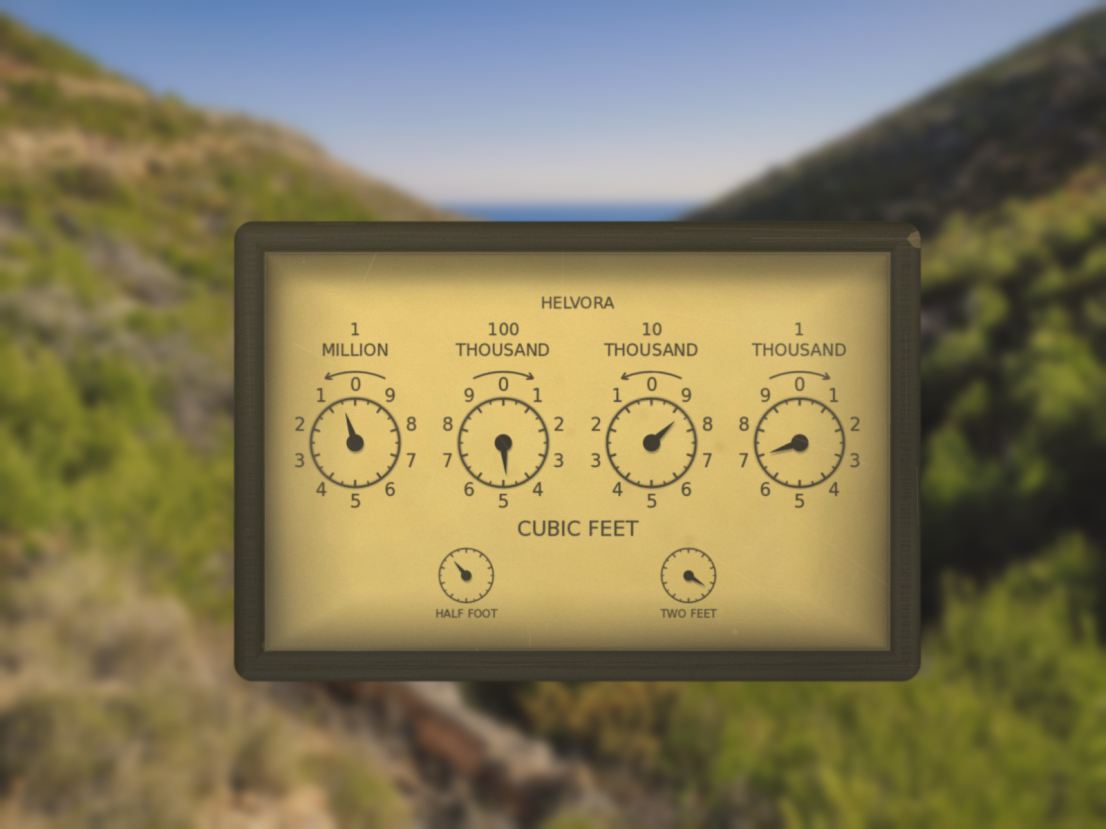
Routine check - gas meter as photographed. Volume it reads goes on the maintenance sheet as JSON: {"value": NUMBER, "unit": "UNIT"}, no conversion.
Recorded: {"value": 48700, "unit": "ft³"}
